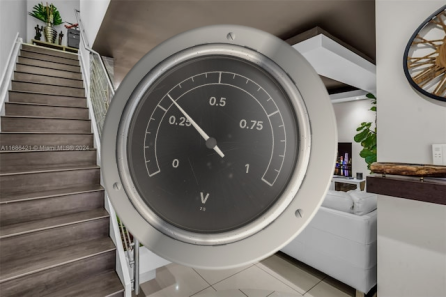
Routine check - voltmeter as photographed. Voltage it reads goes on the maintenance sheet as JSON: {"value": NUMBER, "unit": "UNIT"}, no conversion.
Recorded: {"value": 0.3, "unit": "V"}
